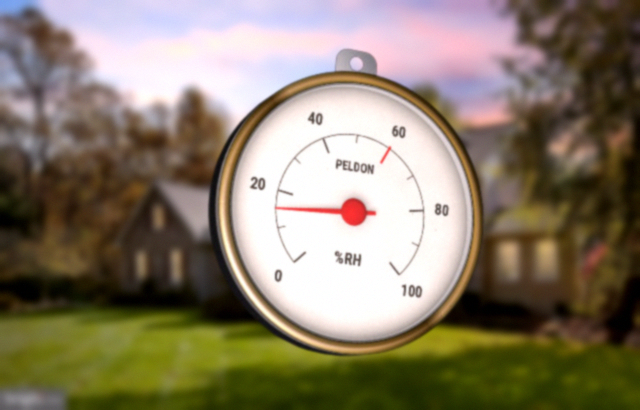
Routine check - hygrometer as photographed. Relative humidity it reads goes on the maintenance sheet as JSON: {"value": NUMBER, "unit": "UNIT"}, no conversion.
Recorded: {"value": 15, "unit": "%"}
